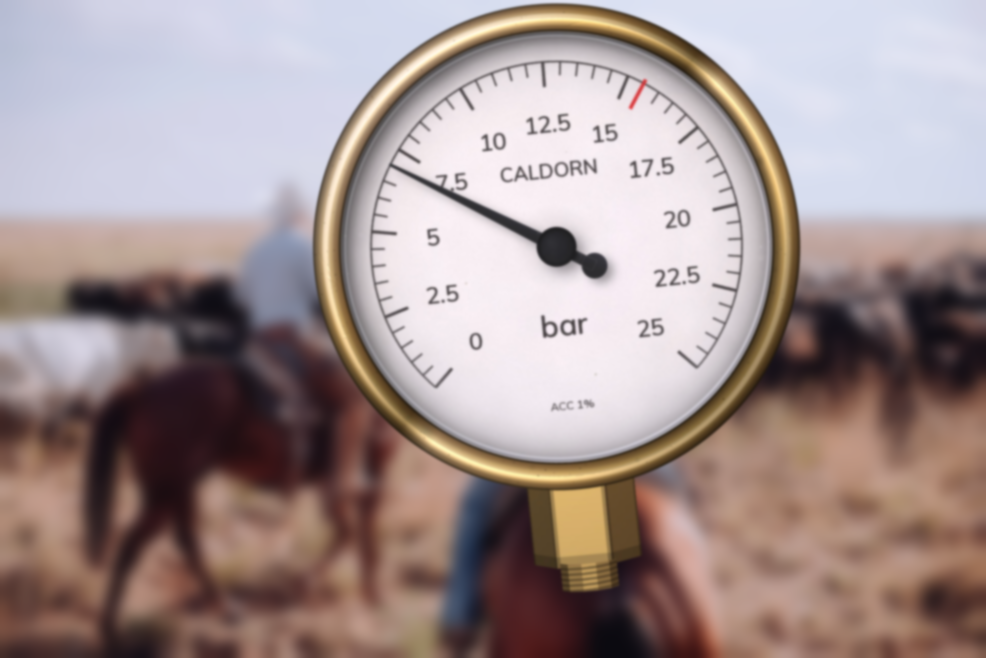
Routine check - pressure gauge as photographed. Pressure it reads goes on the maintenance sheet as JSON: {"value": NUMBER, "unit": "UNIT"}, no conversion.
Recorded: {"value": 7, "unit": "bar"}
